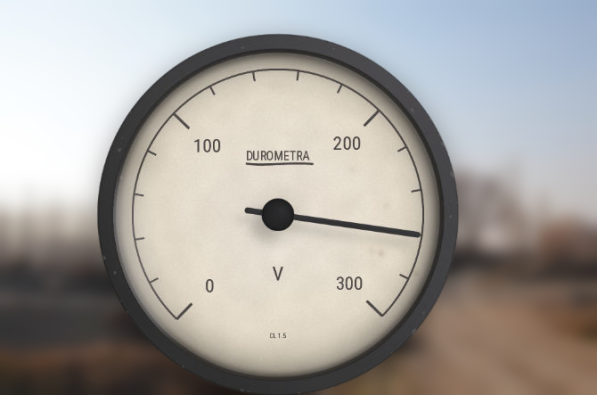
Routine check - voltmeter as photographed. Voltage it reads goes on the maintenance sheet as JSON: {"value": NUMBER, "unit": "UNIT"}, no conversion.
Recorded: {"value": 260, "unit": "V"}
